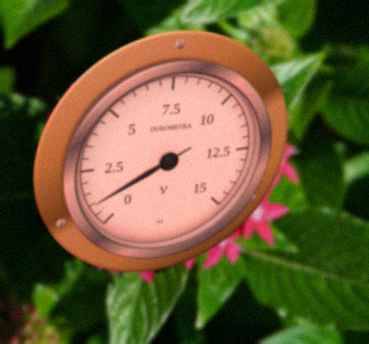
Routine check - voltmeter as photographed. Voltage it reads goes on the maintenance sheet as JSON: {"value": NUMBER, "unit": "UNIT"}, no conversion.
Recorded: {"value": 1, "unit": "V"}
